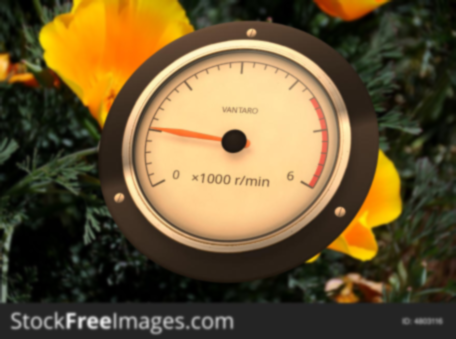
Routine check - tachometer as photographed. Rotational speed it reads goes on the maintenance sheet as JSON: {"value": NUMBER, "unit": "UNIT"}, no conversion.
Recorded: {"value": 1000, "unit": "rpm"}
